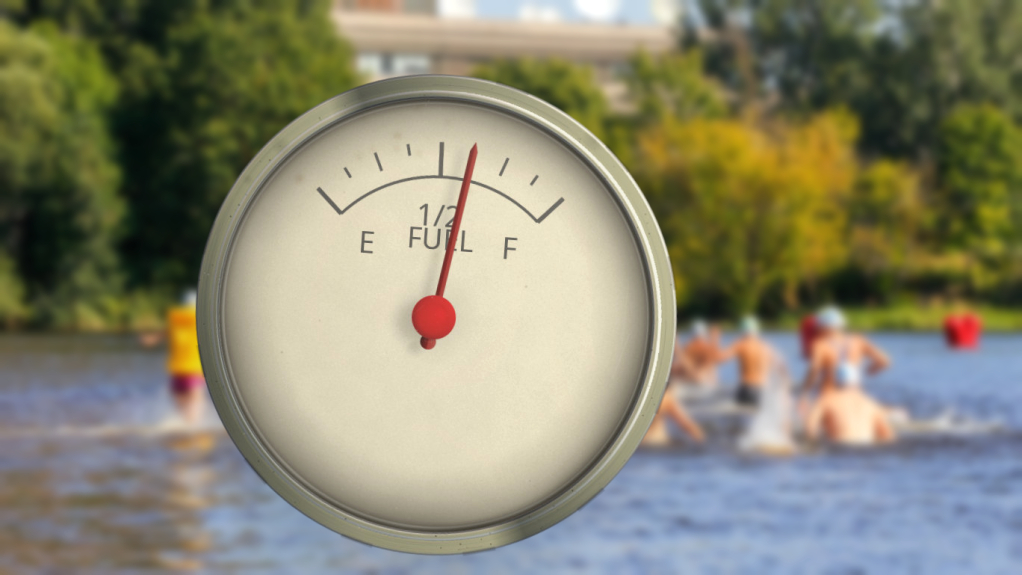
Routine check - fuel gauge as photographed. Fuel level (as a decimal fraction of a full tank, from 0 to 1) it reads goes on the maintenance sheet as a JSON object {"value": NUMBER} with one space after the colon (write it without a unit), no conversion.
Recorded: {"value": 0.625}
